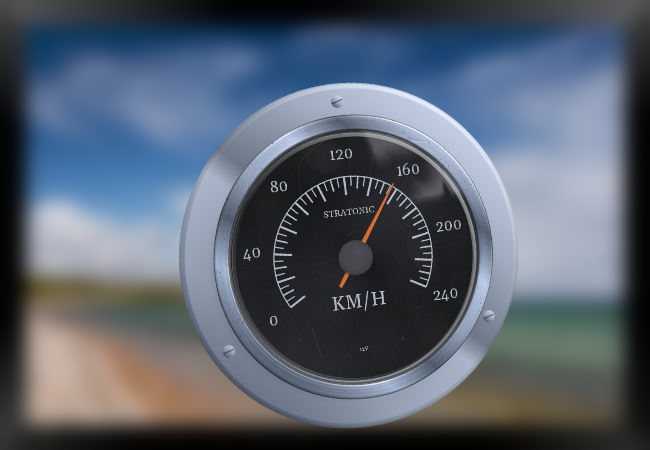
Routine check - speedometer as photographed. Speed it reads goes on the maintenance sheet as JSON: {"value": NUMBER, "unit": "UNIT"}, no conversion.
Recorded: {"value": 155, "unit": "km/h"}
